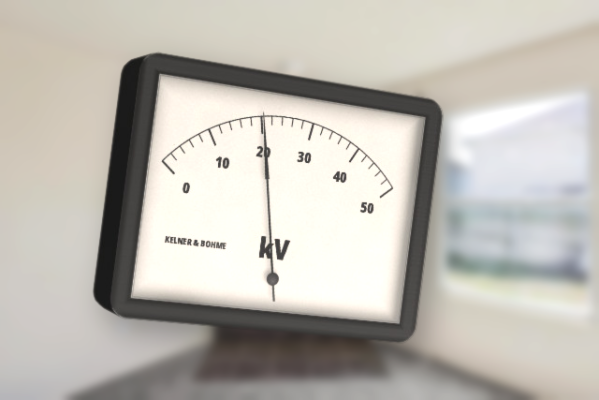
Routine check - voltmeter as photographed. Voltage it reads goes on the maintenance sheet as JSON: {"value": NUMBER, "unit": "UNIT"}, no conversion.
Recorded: {"value": 20, "unit": "kV"}
